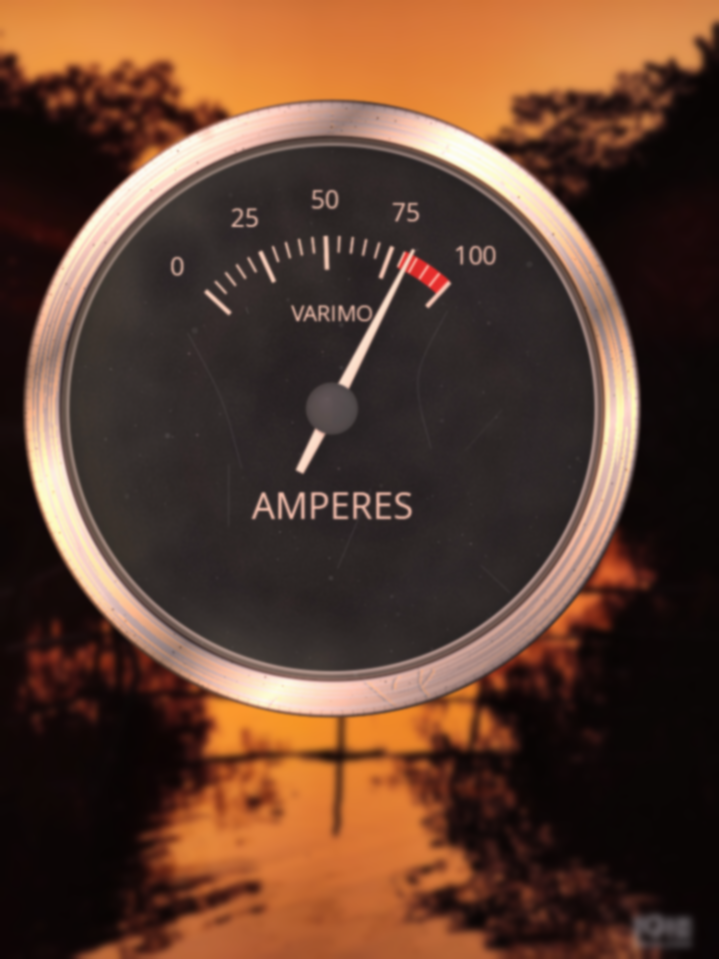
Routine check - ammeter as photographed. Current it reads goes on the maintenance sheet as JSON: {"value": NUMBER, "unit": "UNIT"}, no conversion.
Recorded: {"value": 82.5, "unit": "A"}
